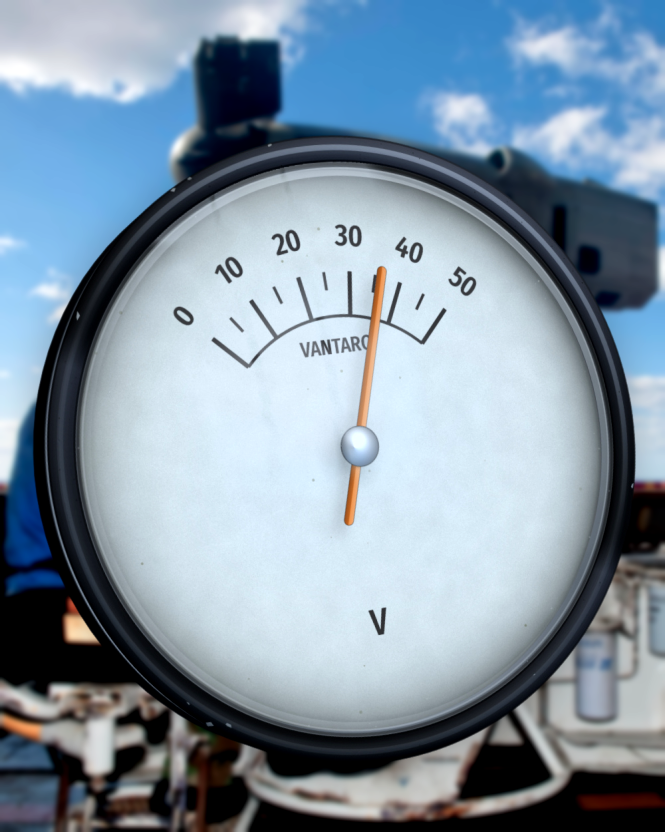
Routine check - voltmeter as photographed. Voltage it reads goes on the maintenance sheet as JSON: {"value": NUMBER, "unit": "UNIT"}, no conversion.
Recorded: {"value": 35, "unit": "V"}
